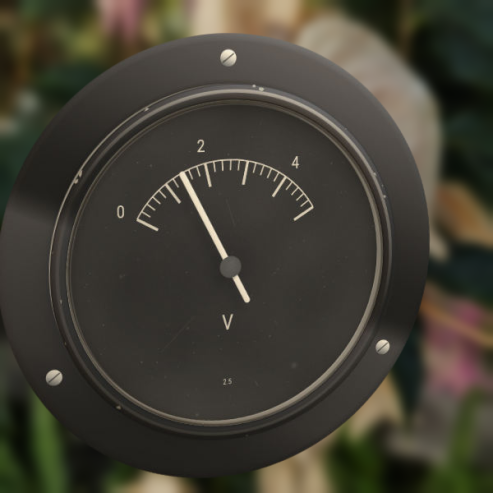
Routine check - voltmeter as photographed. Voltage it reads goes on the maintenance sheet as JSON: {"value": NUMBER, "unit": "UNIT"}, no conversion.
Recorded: {"value": 1.4, "unit": "V"}
